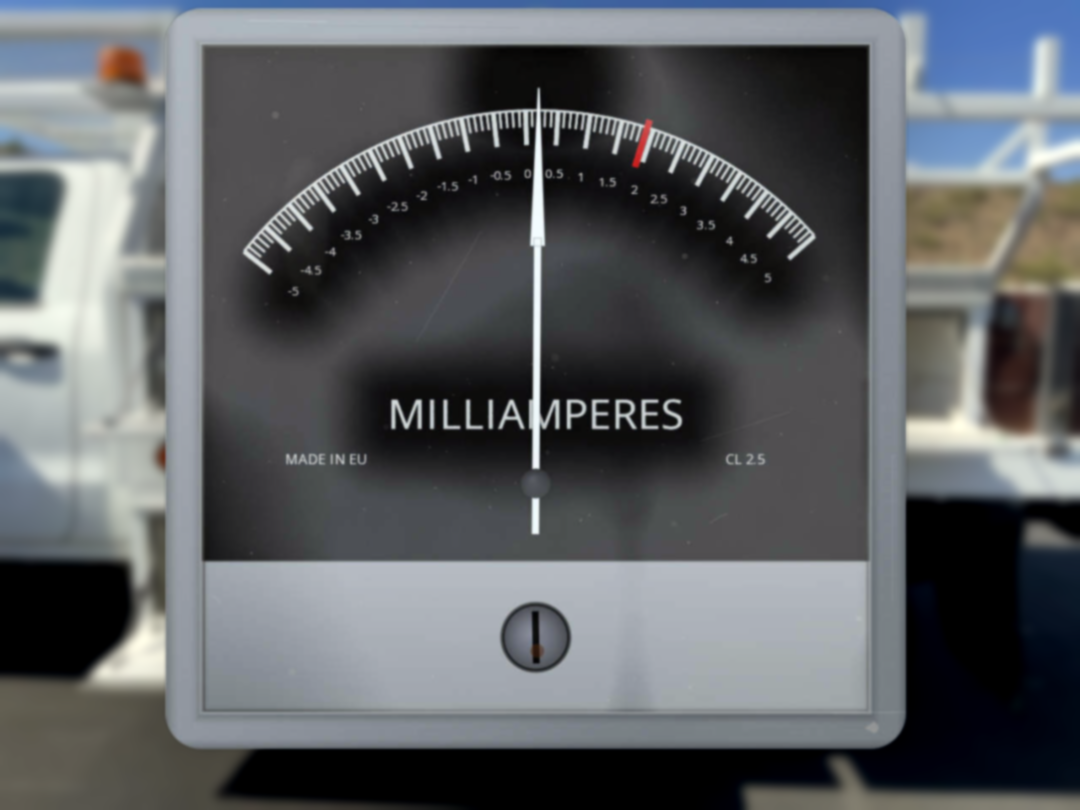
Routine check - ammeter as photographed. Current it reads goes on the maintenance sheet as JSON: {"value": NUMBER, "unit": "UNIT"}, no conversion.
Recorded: {"value": 0.2, "unit": "mA"}
